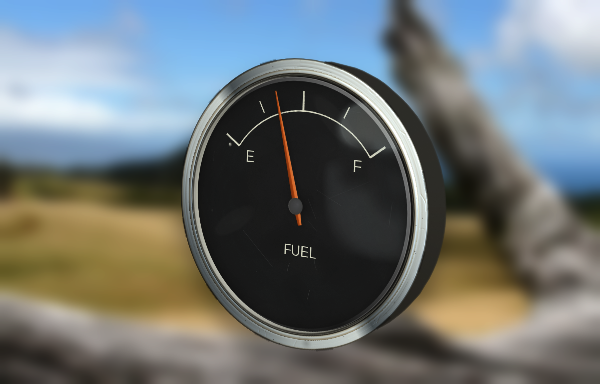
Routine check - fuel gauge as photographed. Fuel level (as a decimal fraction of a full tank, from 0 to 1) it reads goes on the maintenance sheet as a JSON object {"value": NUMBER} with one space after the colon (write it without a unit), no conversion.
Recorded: {"value": 0.375}
